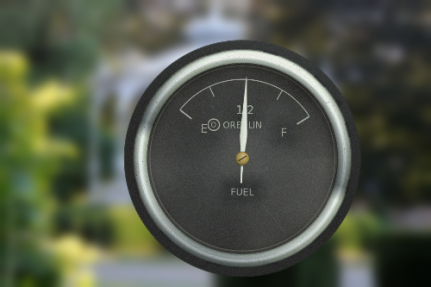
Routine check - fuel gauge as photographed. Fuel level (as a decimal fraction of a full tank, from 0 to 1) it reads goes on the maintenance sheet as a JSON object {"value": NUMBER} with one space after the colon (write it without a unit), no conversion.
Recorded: {"value": 0.5}
